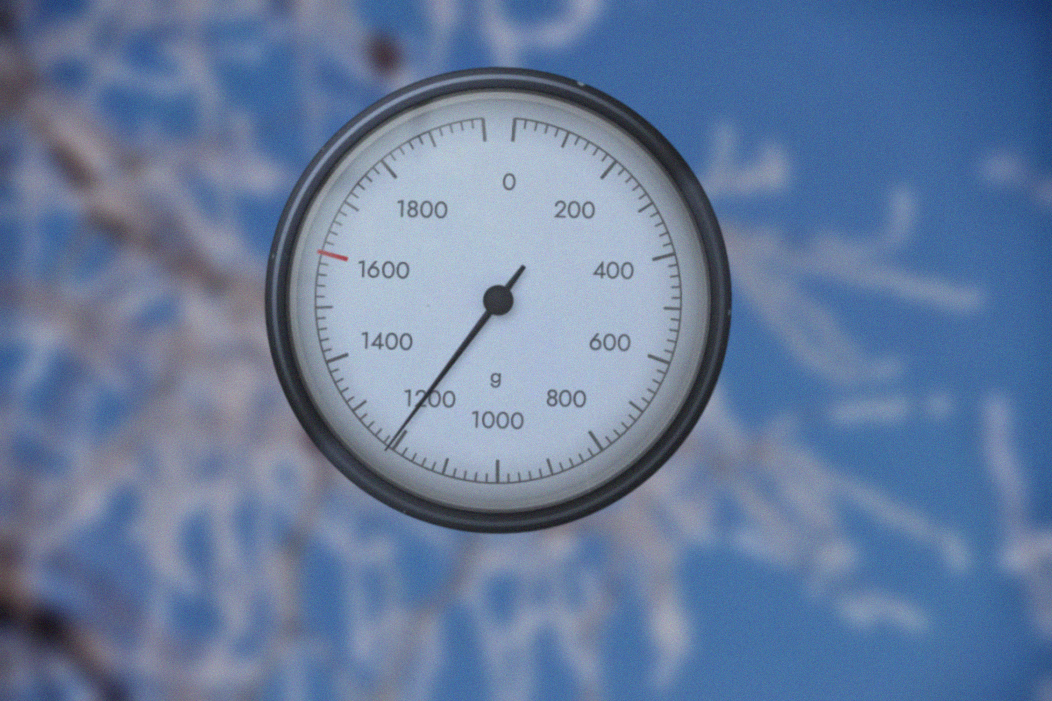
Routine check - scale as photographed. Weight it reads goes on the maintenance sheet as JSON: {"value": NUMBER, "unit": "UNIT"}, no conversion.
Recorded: {"value": 1210, "unit": "g"}
